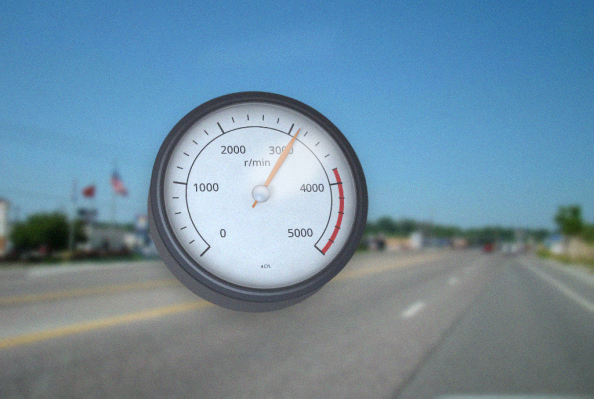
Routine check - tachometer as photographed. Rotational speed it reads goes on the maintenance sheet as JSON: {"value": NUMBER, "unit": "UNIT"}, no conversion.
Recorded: {"value": 3100, "unit": "rpm"}
